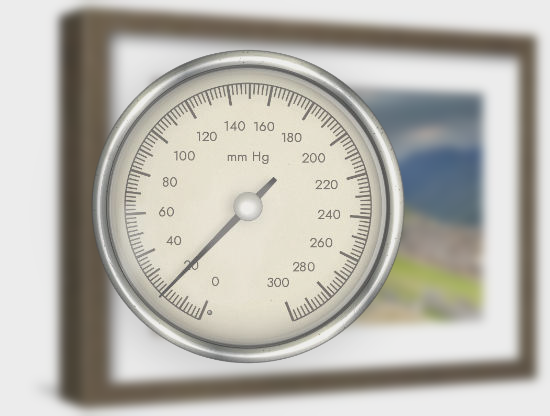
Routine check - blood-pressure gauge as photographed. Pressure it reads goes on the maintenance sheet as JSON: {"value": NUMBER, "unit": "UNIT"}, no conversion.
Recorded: {"value": 20, "unit": "mmHg"}
